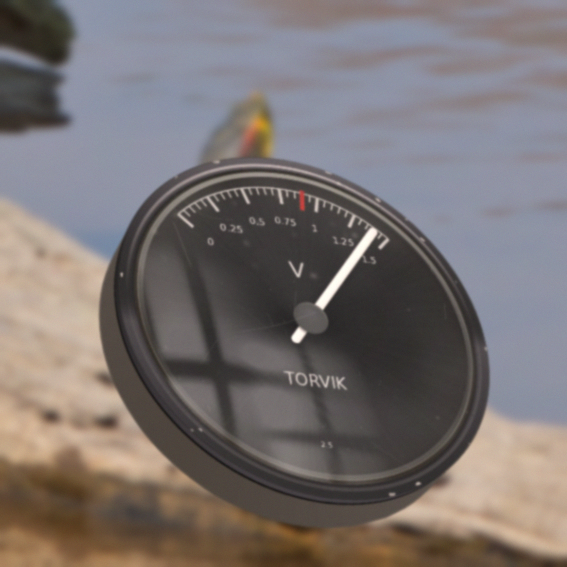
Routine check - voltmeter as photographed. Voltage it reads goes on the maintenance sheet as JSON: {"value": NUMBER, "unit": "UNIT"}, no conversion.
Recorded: {"value": 1.4, "unit": "V"}
